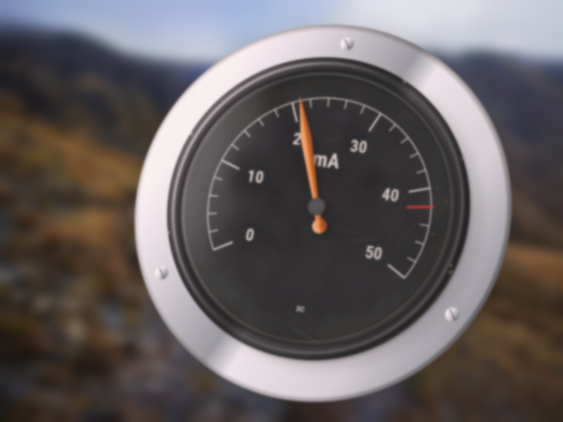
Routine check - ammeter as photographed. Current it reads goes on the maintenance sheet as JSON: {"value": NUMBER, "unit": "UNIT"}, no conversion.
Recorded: {"value": 21, "unit": "mA"}
